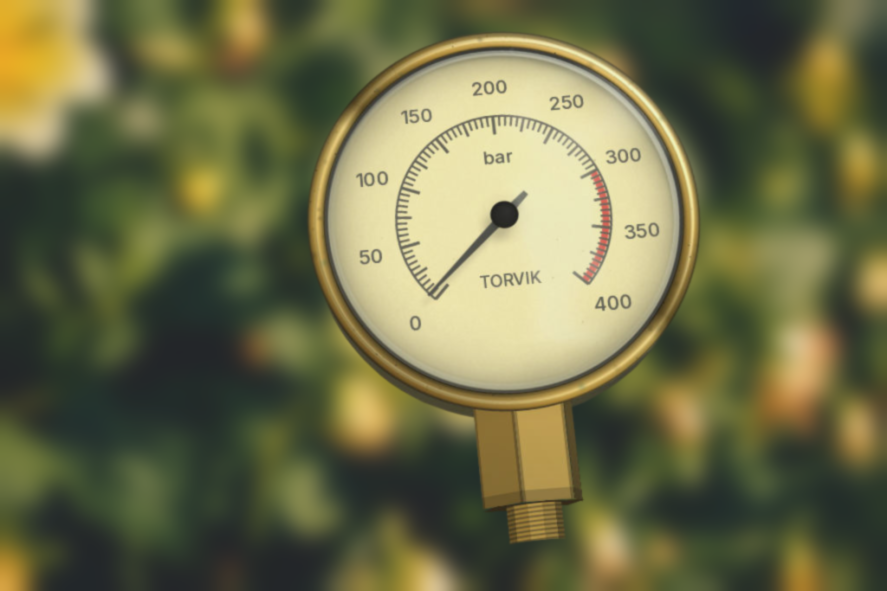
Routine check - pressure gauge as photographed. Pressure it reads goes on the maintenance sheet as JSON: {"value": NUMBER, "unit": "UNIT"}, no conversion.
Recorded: {"value": 5, "unit": "bar"}
